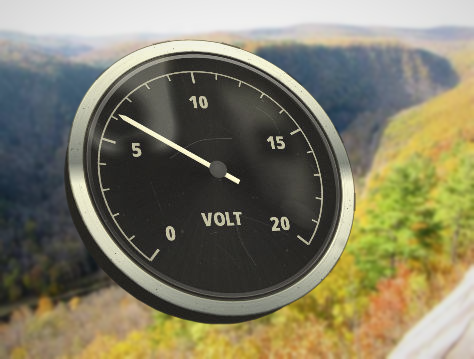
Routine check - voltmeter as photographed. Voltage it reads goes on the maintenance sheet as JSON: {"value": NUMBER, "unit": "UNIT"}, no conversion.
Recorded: {"value": 6, "unit": "V"}
